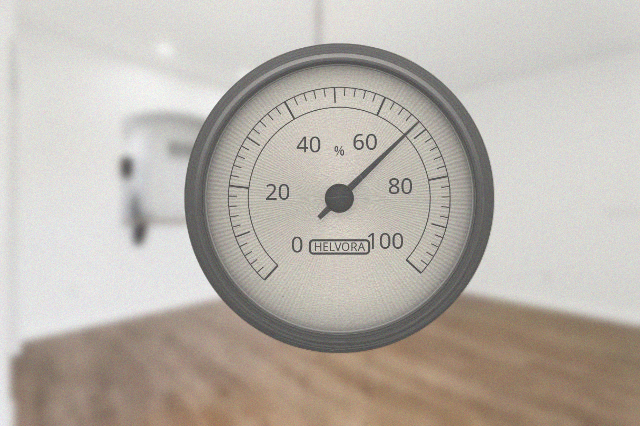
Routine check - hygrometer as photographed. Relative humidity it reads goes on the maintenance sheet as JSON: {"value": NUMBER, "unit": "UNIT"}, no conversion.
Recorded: {"value": 68, "unit": "%"}
